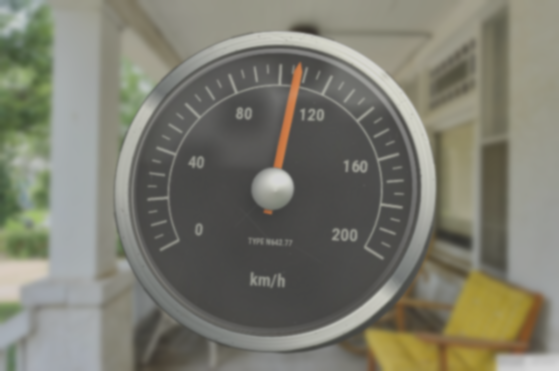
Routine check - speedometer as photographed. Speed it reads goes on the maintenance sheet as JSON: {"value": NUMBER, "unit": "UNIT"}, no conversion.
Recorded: {"value": 107.5, "unit": "km/h"}
